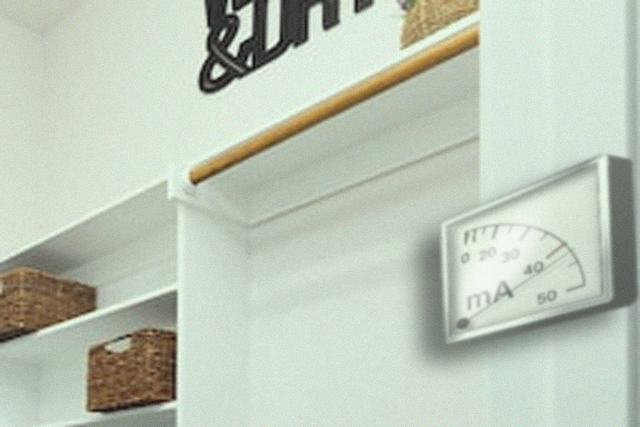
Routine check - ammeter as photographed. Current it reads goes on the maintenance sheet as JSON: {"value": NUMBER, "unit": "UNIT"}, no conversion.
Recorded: {"value": 42.5, "unit": "mA"}
